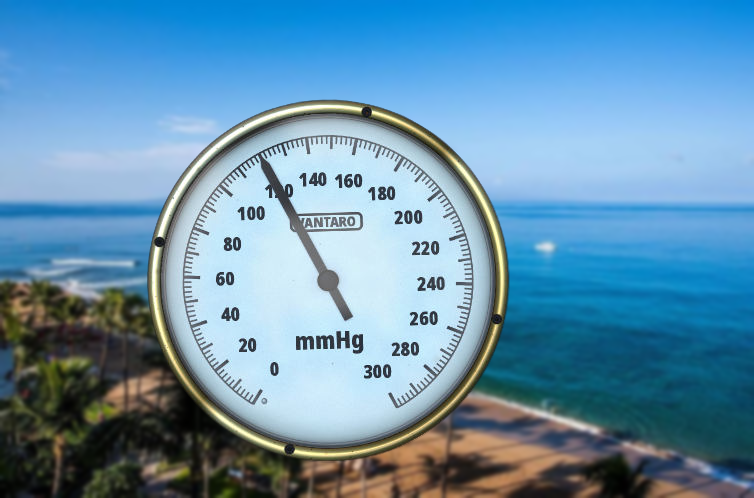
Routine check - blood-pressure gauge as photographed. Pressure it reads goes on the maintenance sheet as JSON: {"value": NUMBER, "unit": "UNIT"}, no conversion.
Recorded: {"value": 120, "unit": "mmHg"}
